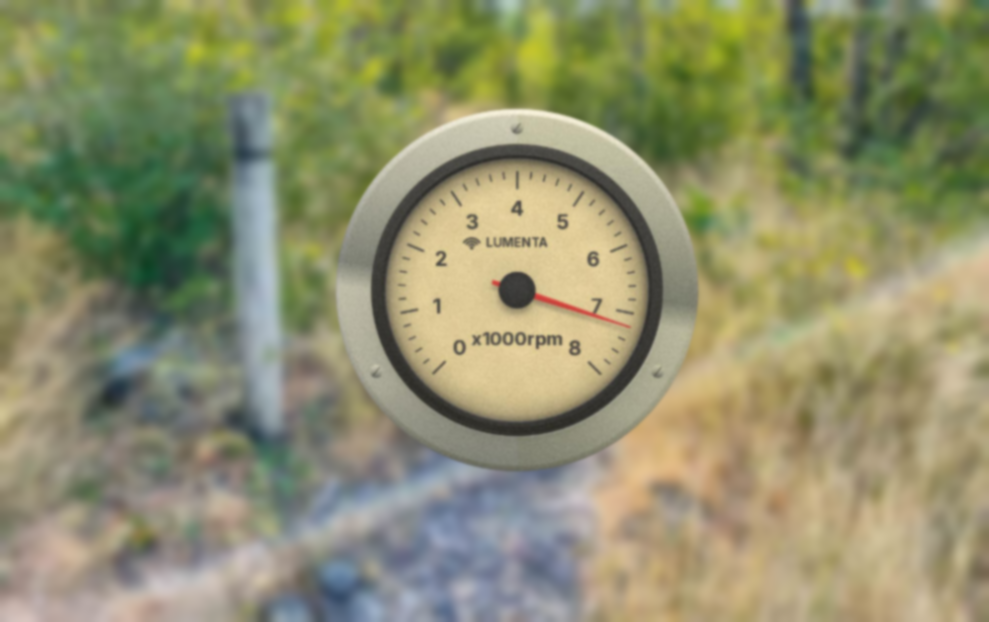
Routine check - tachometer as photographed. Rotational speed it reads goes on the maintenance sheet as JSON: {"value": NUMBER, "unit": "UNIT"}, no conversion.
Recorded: {"value": 7200, "unit": "rpm"}
